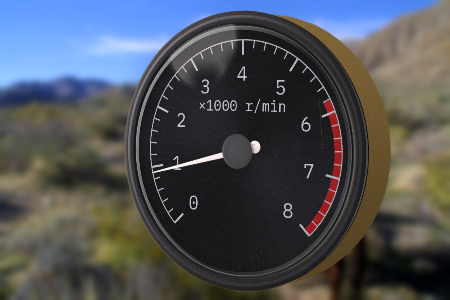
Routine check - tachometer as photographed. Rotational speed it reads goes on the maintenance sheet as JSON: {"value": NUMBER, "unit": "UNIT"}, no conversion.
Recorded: {"value": 900, "unit": "rpm"}
